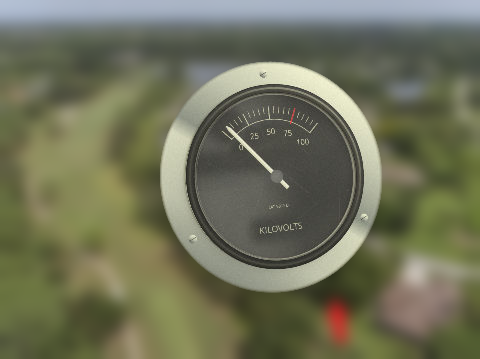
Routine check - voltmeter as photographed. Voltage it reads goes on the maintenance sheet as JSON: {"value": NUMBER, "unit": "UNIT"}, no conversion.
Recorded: {"value": 5, "unit": "kV"}
